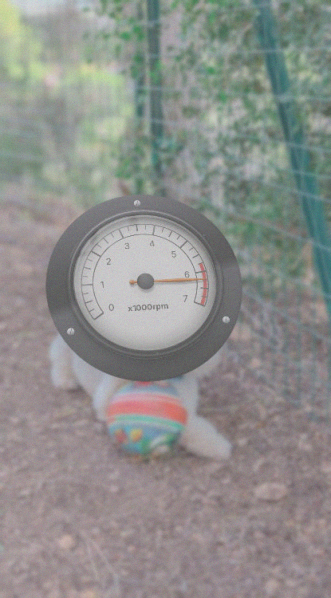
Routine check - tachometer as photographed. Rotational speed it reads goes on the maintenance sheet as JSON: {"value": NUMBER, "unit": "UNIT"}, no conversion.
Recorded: {"value": 6250, "unit": "rpm"}
